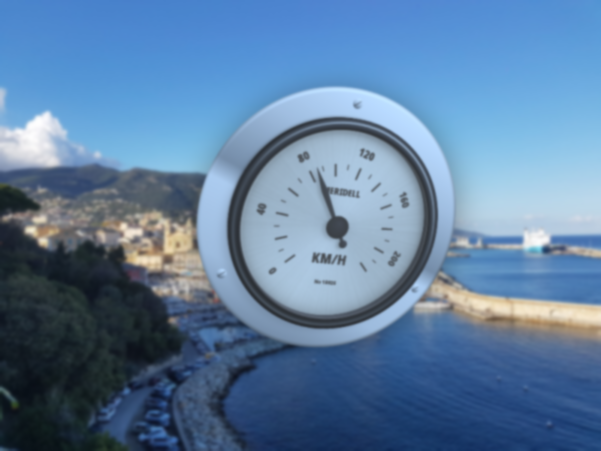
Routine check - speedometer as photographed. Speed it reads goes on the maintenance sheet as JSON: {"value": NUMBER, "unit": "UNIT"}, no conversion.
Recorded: {"value": 85, "unit": "km/h"}
